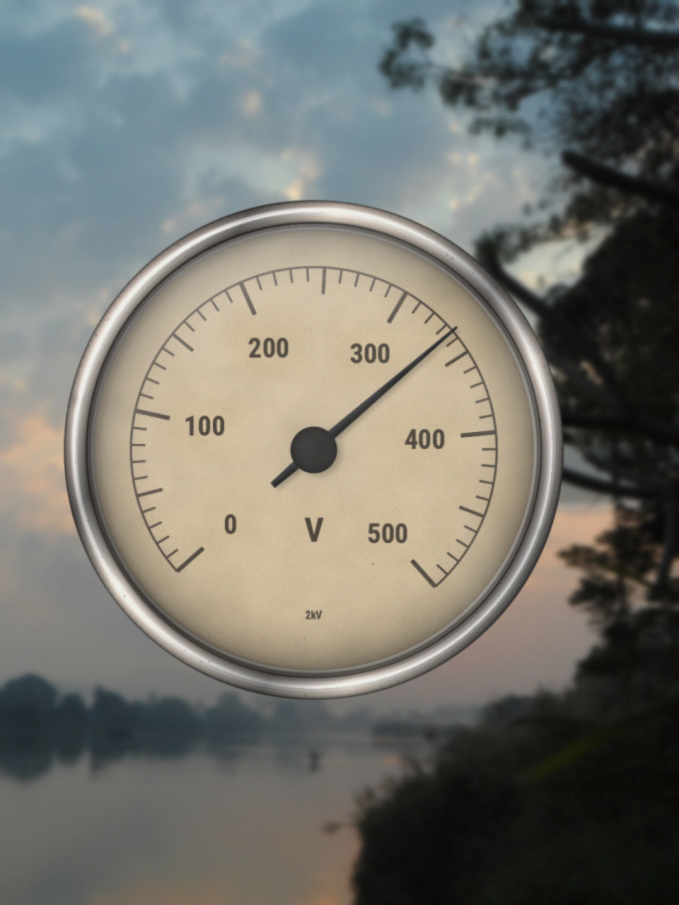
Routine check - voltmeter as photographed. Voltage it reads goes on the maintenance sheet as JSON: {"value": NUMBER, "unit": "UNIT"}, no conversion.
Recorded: {"value": 335, "unit": "V"}
